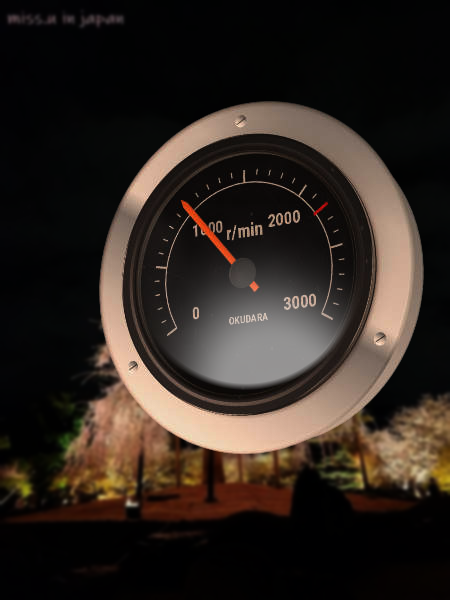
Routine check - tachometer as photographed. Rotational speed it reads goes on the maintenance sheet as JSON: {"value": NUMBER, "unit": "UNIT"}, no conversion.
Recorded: {"value": 1000, "unit": "rpm"}
